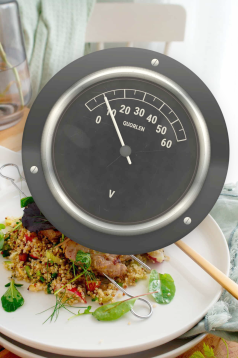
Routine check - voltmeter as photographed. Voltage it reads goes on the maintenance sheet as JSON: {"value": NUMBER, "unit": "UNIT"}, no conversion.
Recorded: {"value": 10, "unit": "V"}
